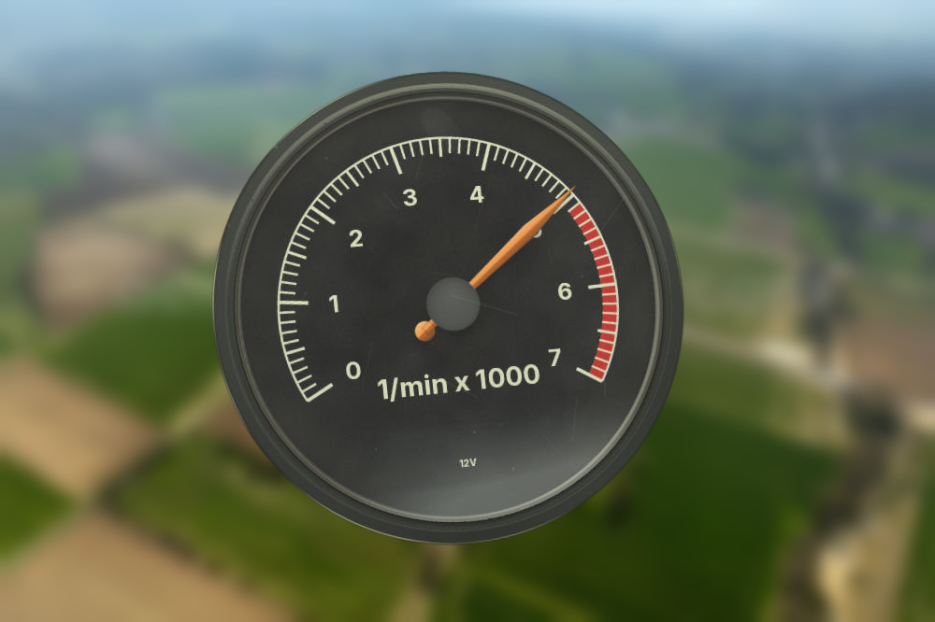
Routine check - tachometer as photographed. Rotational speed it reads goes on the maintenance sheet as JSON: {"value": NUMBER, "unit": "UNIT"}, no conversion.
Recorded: {"value": 4950, "unit": "rpm"}
